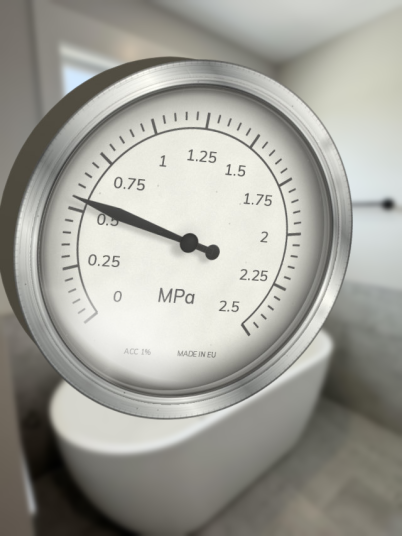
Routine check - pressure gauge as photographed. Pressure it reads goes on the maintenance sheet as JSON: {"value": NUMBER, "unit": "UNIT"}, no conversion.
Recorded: {"value": 0.55, "unit": "MPa"}
